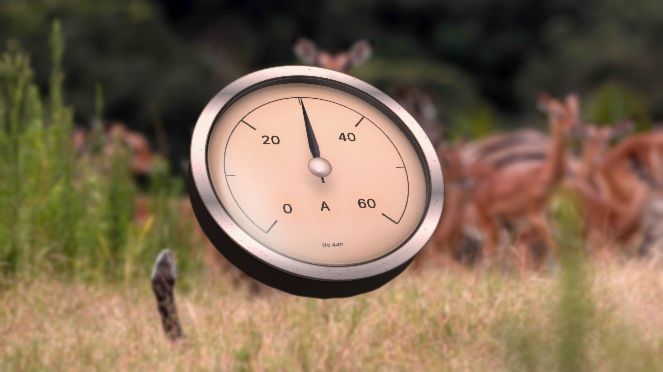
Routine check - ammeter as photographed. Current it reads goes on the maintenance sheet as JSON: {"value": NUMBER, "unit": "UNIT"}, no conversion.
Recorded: {"value": 30, "unit": "A"}
